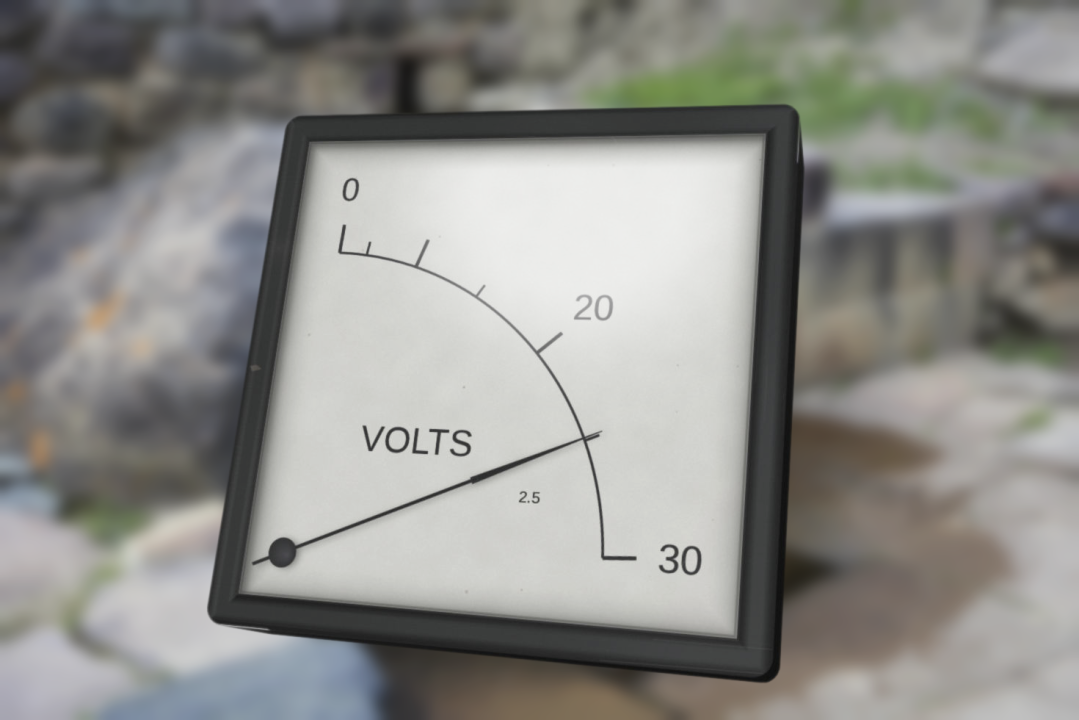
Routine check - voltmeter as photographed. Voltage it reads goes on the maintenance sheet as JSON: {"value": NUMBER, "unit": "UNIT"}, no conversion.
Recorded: {"value": 25, "unit": "V"}
